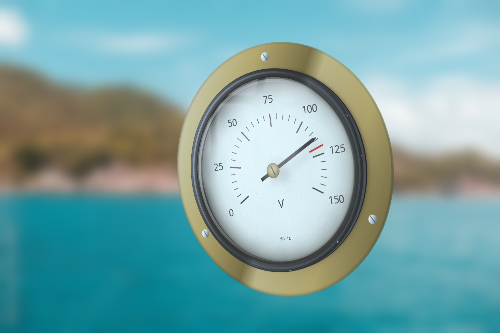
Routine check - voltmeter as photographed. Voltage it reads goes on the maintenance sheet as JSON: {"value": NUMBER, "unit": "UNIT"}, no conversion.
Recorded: {"value": 115, "unit": "V"}
